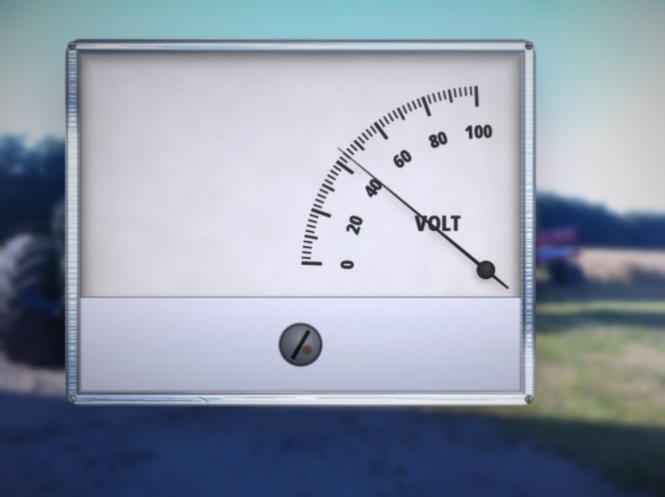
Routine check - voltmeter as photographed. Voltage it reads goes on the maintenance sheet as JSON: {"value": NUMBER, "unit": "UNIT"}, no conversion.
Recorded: {"value": 44, "unit": "V"}
